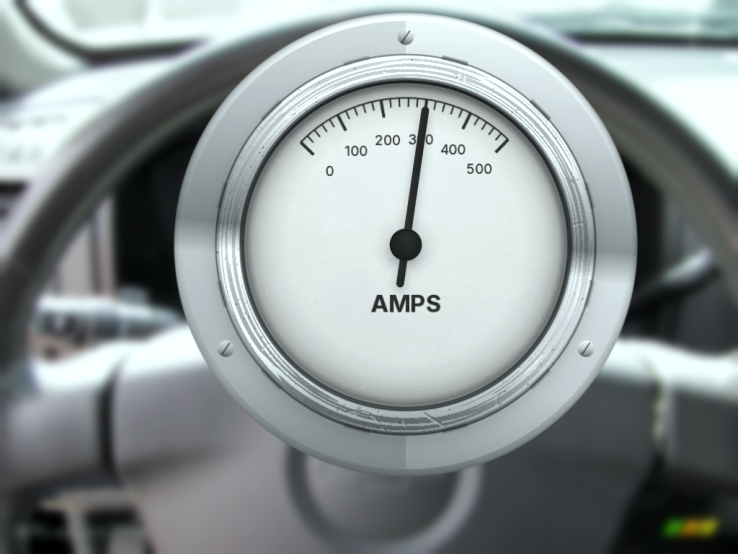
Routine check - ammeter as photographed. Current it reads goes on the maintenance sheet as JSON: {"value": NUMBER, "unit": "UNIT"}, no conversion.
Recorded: {"value": 300, "unit": "A"}
